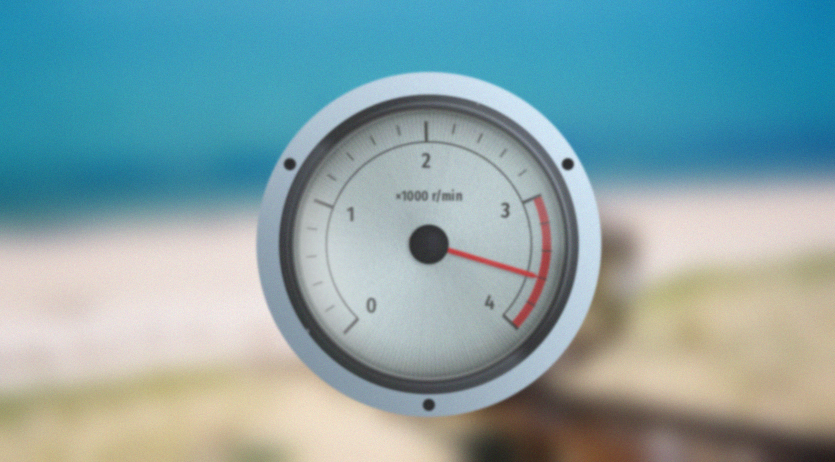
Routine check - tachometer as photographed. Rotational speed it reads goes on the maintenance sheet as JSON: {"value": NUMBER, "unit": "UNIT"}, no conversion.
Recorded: {"value": 3600, "unit": "rpm"}
